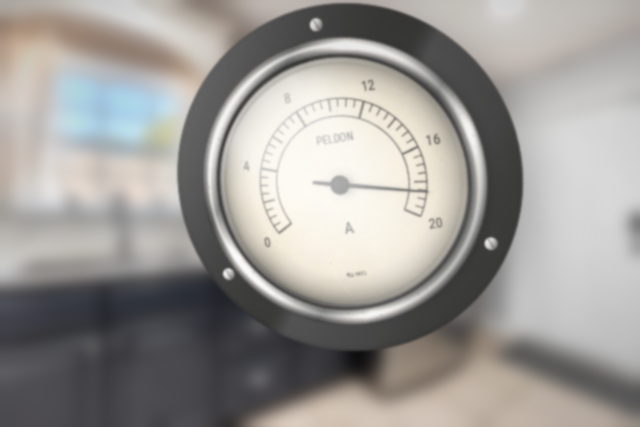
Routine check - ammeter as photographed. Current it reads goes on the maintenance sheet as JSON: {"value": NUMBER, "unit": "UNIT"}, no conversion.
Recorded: {"value": 18.5, "unit": "A"}
